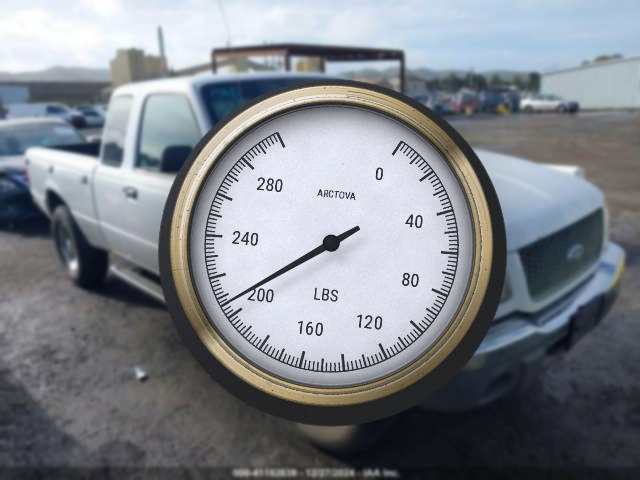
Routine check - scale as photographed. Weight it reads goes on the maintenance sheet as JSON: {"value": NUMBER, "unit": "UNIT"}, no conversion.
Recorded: {"value": 206, "unit": "lb"}
